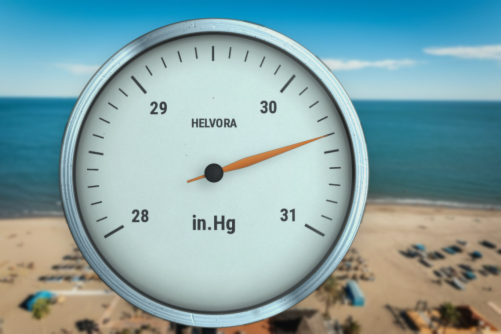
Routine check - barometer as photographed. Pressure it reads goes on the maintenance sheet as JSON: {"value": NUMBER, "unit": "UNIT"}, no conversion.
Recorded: {"value": 30.4, "unit": "inHg"}
